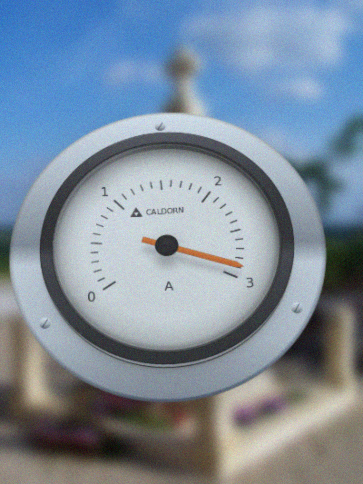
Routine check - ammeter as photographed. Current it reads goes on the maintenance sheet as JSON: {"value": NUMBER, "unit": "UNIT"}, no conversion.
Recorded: {"value": 2.9, "unit": "A"}
